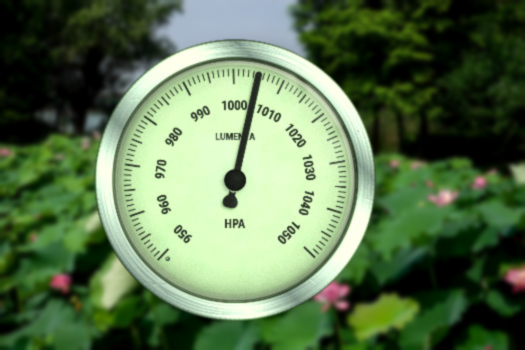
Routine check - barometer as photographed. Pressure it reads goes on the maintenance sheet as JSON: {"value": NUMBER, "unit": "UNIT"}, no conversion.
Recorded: {"value": 1005, "unit": "hPa"}
